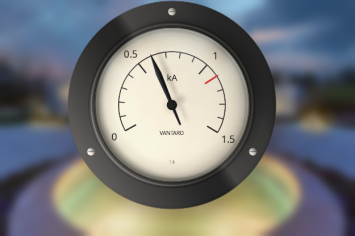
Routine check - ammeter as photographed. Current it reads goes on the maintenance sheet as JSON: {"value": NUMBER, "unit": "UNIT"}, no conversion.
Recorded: {"value": 0.6, "unit": "kA"}
